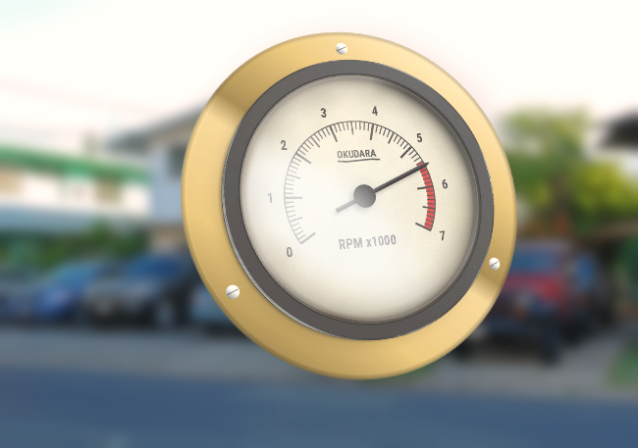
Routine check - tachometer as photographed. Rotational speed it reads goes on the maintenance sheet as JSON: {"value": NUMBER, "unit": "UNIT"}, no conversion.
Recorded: {"value": 5500, "unit": "rpm"}
